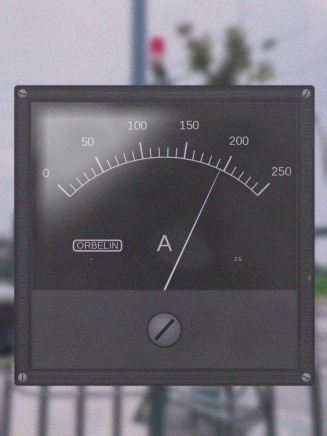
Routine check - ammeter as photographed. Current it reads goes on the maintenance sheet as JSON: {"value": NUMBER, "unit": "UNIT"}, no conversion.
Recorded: {"value": 195, "unit": "A"}
